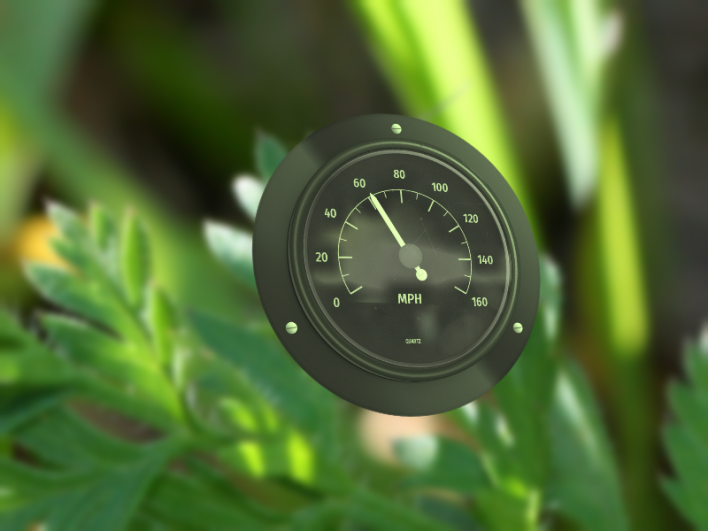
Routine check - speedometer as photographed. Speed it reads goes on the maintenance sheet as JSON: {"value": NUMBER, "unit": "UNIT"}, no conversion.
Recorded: {"value": 60, "unit": "mph"}
